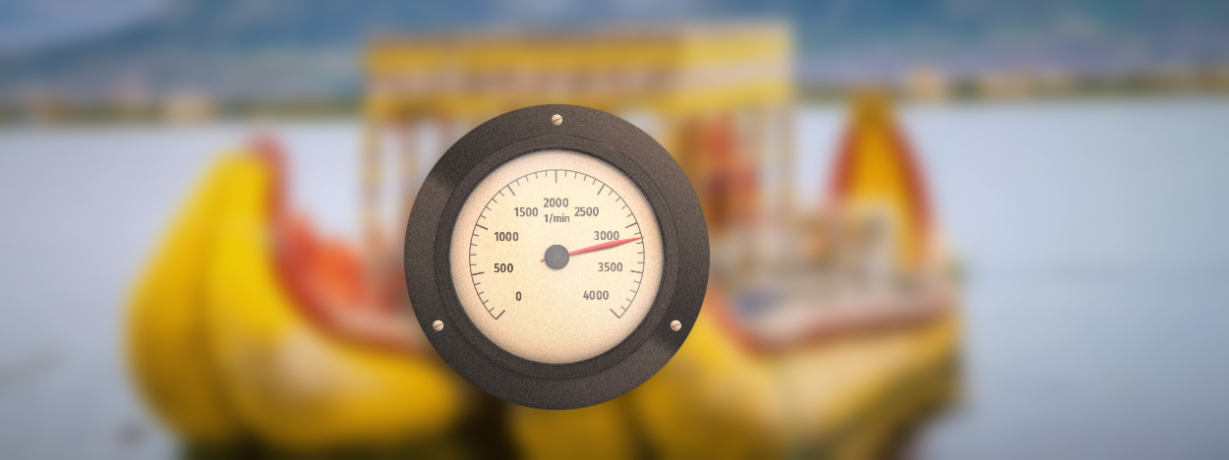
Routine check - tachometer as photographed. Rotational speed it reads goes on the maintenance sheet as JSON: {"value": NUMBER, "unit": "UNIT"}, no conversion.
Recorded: {"value": 3150, "unit": "rpm"}
